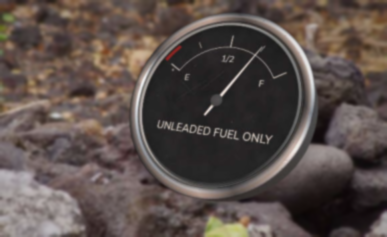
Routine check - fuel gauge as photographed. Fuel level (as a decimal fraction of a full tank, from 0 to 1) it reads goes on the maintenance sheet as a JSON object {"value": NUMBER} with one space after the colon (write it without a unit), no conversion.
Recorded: {"value": 0.75}
